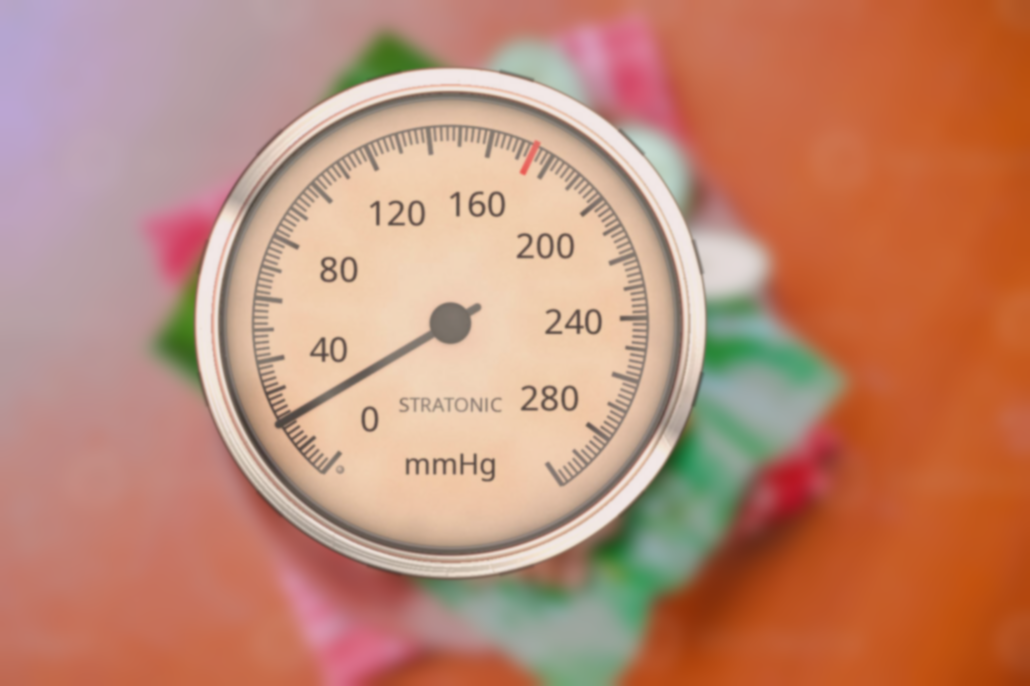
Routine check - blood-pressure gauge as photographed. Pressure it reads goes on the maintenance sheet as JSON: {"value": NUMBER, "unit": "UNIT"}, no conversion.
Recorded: {"value": 20, "unit": "mmHg"}
